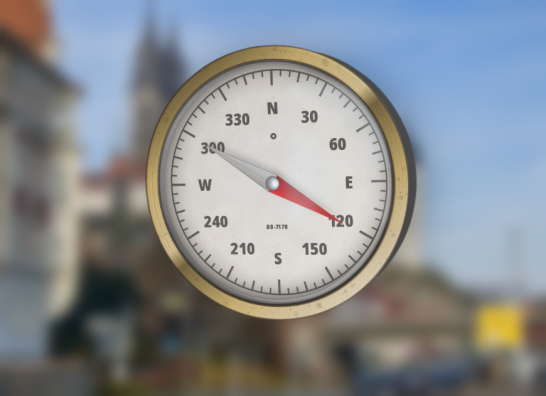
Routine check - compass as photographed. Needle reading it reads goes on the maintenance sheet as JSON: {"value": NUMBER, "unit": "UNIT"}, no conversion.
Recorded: {"value": 120, "unit": "°"}
